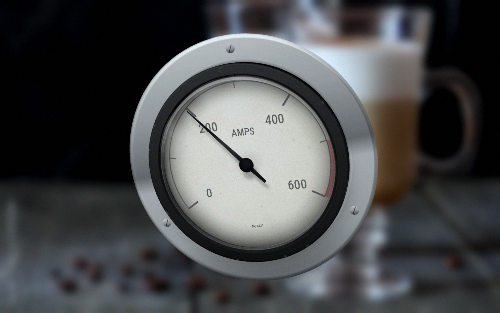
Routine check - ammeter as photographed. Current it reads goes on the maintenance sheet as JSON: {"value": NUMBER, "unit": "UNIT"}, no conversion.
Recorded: {"value": 200, "unit": "A"}
